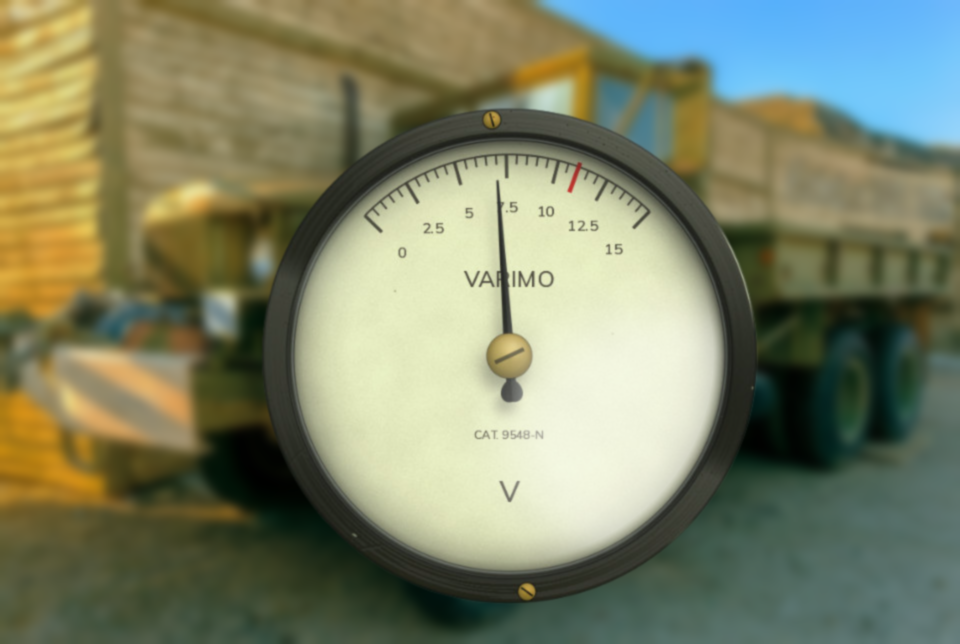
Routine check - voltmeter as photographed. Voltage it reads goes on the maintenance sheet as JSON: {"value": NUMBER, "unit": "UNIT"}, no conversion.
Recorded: {"value": 7, "unit": "V"}
